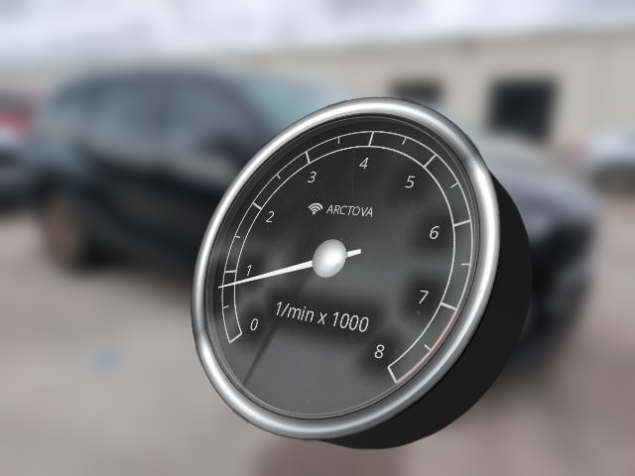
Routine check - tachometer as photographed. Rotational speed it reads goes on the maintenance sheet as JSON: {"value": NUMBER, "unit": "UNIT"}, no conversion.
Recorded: {"value": 750, "unit": "rpm"}
